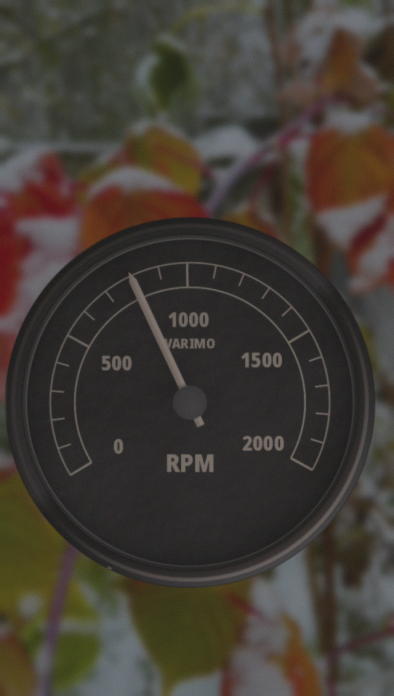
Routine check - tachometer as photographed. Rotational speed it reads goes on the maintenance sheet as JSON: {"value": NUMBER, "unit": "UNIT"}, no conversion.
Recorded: {"value": 800, "unit": "rpm"}
